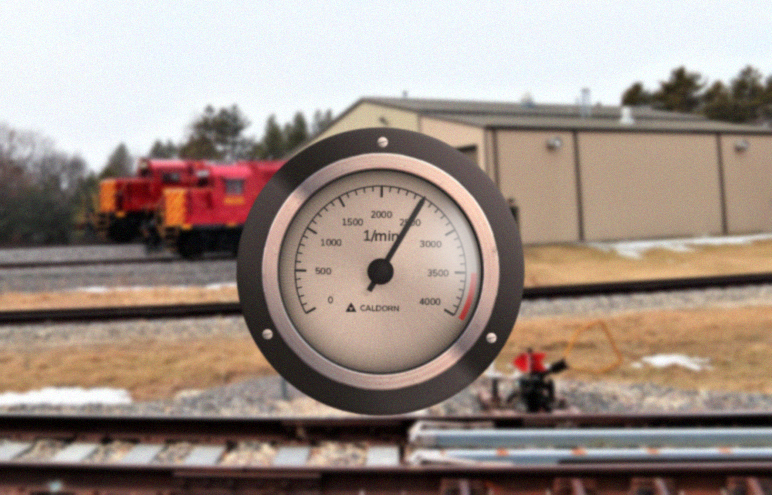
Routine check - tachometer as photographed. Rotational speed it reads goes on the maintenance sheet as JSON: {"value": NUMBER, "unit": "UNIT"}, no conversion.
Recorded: {"value": 2500, "unit": "rpm"}
